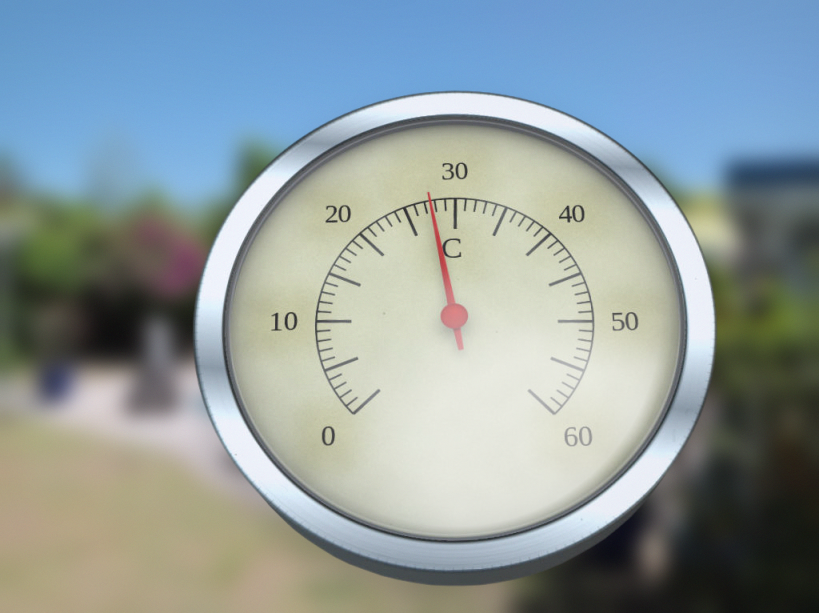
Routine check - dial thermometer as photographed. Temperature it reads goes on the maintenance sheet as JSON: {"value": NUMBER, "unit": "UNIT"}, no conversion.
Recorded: {"value": 27.5, "unit": "°C"}
